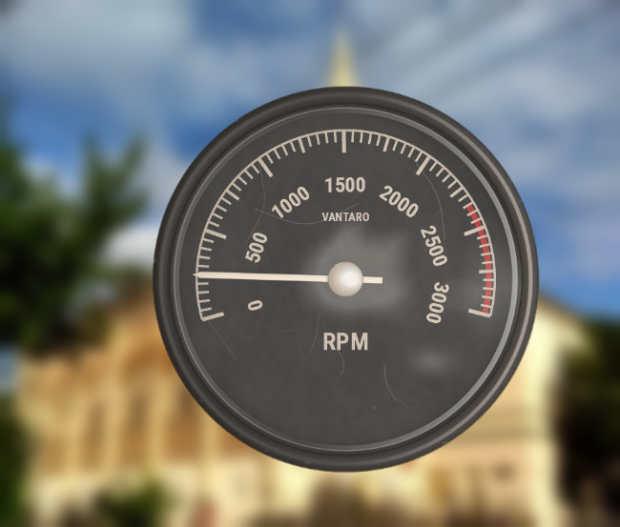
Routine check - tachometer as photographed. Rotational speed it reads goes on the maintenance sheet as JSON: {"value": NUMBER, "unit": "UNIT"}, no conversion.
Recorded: {"value": 250, "unit": "rpm"}
